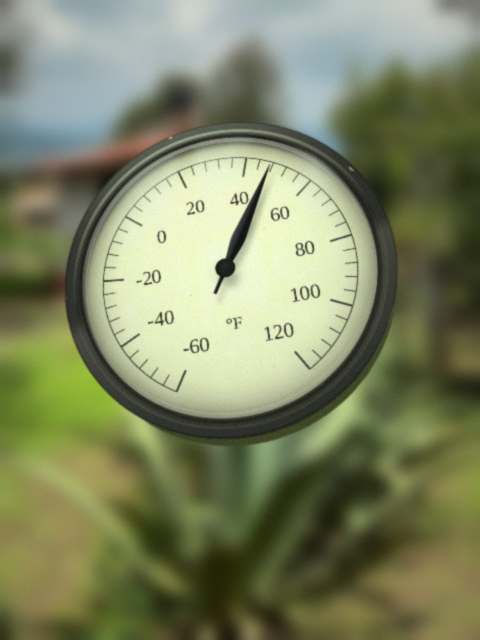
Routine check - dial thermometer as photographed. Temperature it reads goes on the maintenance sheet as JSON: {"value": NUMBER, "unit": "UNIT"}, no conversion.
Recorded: {"value": 48, "unit": "°F"}
